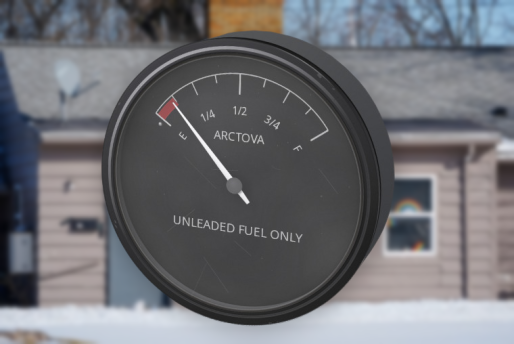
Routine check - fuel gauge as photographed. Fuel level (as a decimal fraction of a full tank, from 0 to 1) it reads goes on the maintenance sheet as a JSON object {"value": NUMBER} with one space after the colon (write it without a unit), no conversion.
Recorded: {"value": 0.125}
